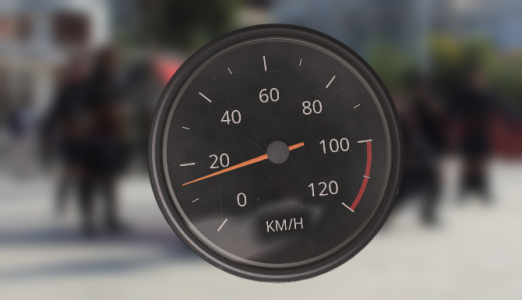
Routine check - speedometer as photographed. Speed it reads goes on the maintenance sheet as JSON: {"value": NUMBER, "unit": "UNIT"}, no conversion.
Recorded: {"value": 15, "unit": "km/h"}
